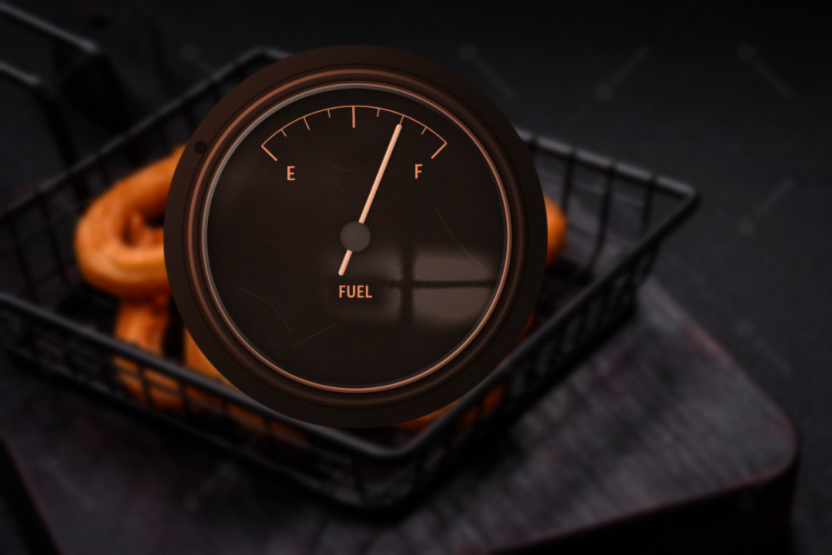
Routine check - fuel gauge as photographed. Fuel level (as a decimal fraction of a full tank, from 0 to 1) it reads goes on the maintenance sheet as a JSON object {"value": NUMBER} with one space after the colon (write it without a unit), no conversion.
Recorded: {"value": 0.75}
